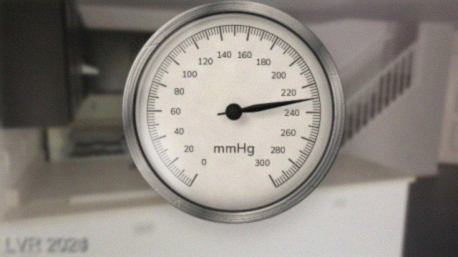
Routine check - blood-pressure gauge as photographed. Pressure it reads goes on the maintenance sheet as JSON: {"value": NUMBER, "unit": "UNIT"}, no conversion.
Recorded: {"value": 230, "unit": "mmHg"}
